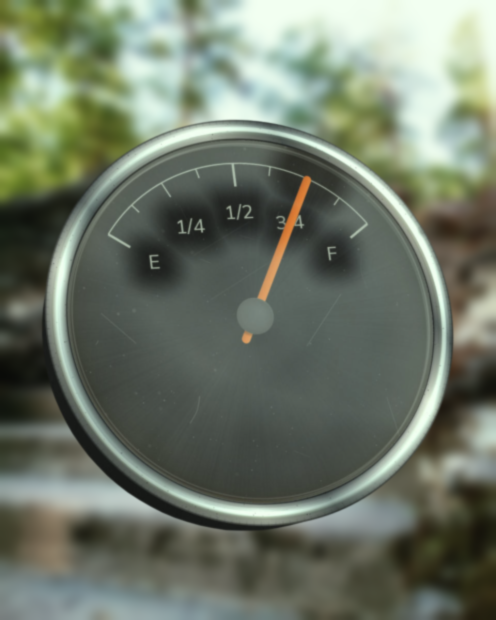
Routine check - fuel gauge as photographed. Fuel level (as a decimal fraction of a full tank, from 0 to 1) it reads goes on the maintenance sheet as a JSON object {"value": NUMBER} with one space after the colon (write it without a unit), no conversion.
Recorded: {"value": 0.75}
